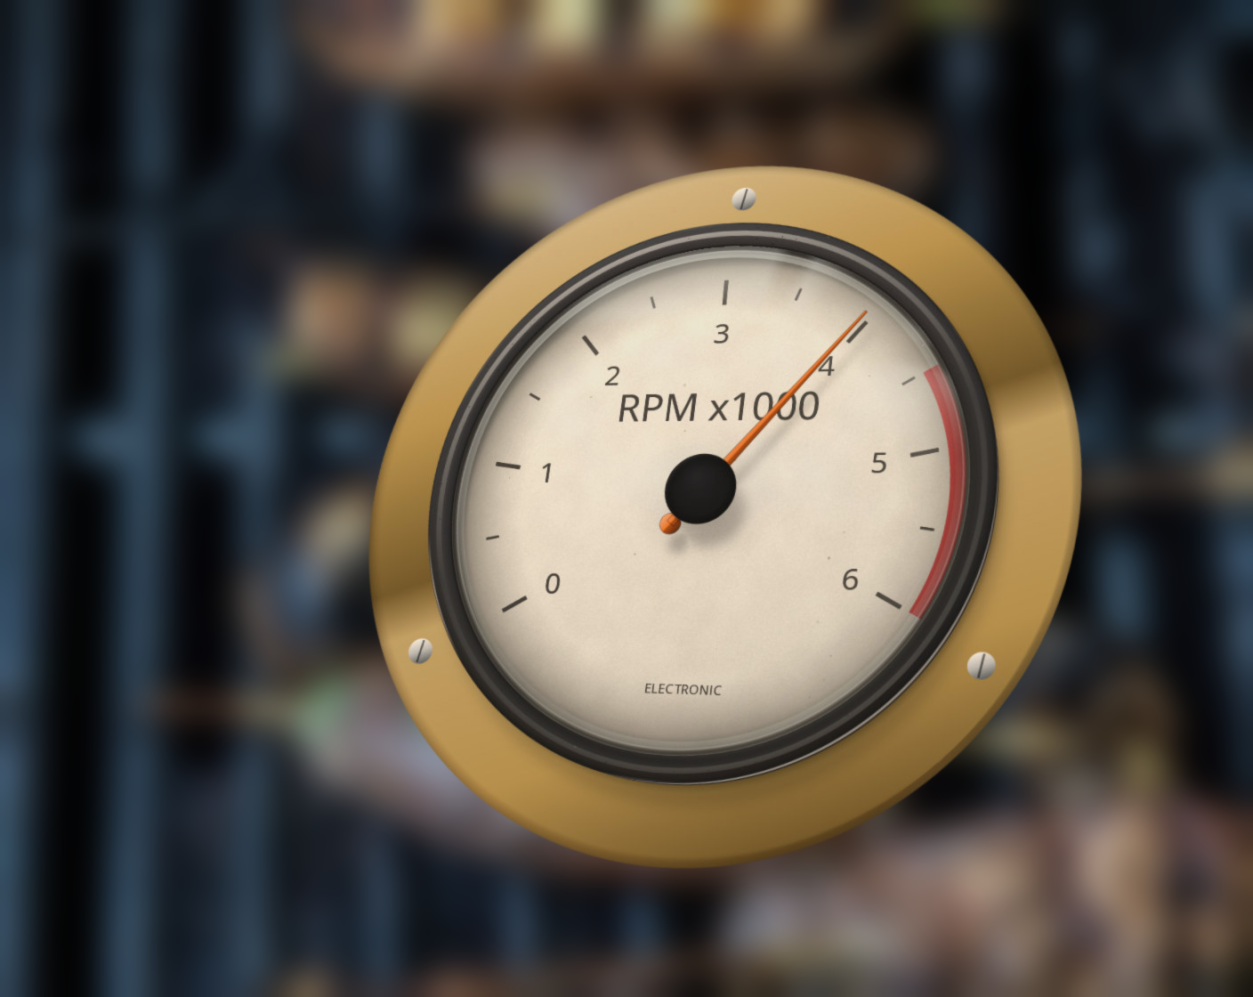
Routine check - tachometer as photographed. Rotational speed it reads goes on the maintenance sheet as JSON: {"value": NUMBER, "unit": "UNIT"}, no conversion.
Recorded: {"value": 4000, "unit": "rpm"}
